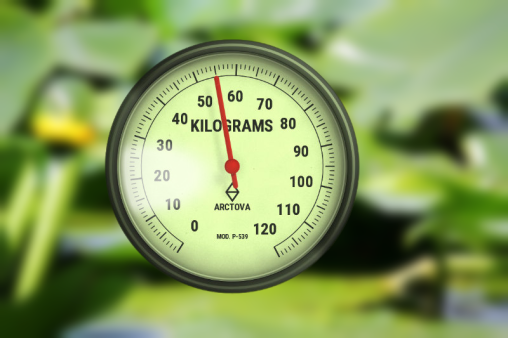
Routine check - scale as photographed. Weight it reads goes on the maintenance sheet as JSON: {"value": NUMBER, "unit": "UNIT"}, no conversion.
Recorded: {"value": 55, "unit": "kg"}
